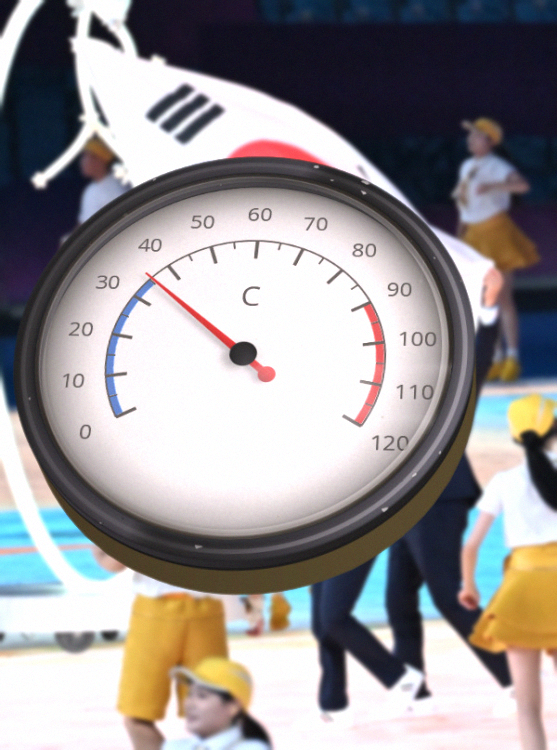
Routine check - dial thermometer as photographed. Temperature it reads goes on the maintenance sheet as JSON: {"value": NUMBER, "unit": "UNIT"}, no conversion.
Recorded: {"value": 35, "unit": "°C"}
